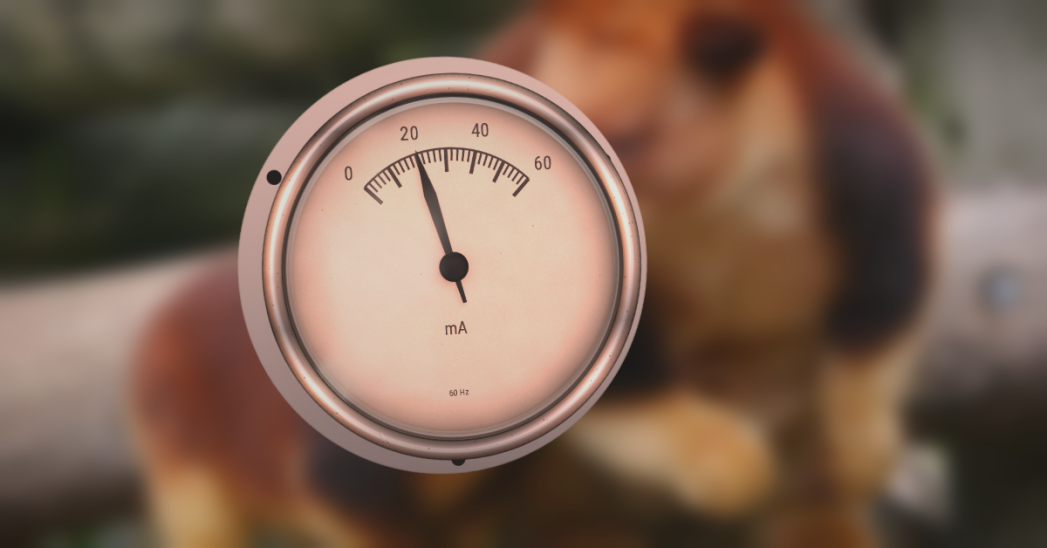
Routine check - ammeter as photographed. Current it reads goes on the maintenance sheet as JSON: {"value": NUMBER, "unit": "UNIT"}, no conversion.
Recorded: {"value": 20, "unit": "mA"}
